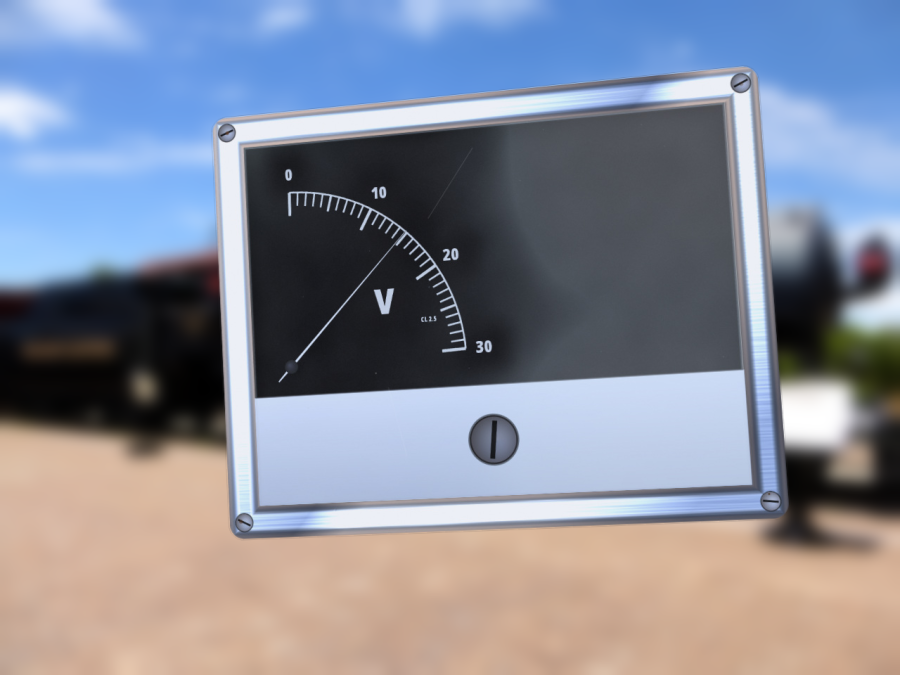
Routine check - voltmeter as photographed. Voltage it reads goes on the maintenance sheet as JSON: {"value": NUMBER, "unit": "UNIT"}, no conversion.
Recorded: {"value": 15, "unit": "V"}
